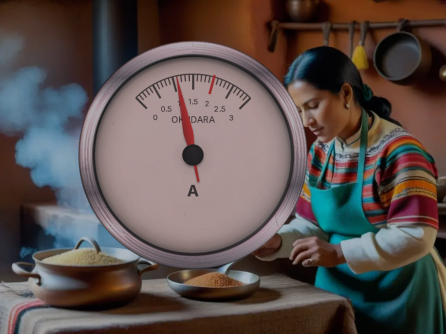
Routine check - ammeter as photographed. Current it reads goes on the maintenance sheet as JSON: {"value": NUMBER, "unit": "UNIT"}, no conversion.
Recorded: {"value": 1.1, "unit": "A"}
